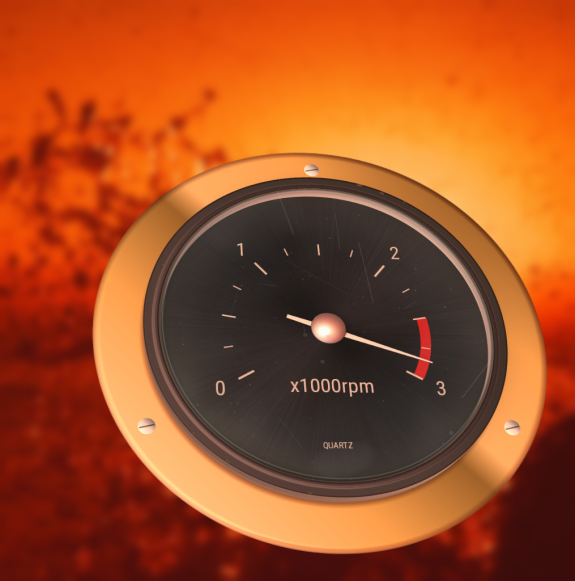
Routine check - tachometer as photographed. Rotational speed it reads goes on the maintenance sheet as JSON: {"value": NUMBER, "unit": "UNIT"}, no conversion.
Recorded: {"value": 2875, "unit": "rpm"}
